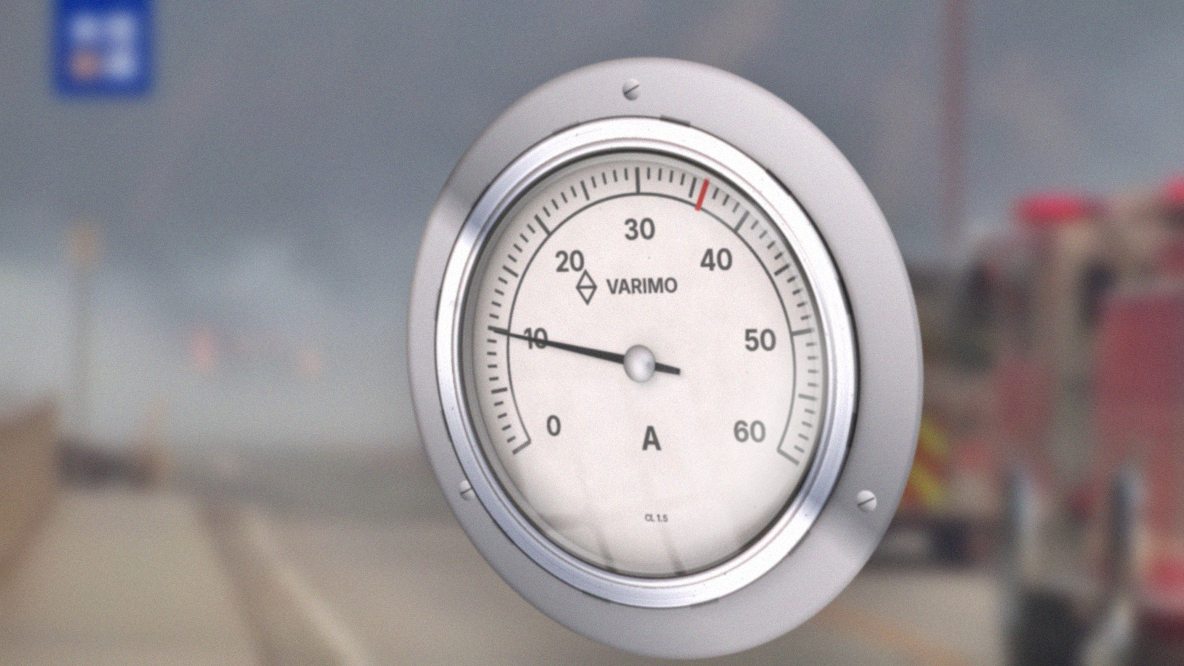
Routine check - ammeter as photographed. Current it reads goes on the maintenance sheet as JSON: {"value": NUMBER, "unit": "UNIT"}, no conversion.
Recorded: {"value": 10, "unit": "A"}
